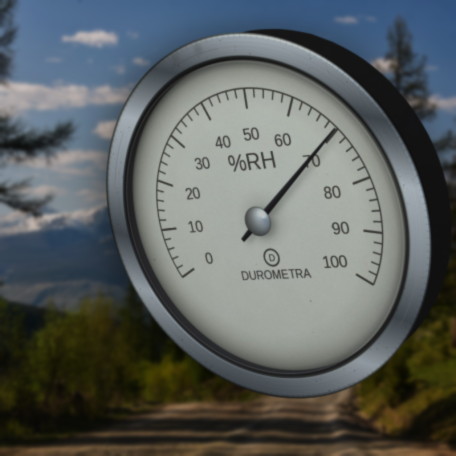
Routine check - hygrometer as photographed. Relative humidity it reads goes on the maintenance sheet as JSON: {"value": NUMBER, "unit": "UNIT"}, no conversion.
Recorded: {"value": 70, "unit": "%"}
